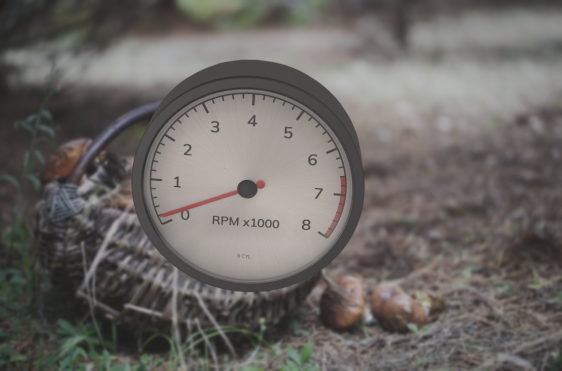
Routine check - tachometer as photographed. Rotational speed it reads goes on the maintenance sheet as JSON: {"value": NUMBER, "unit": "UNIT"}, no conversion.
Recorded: {"value": 200, "unit": "rpm"}
